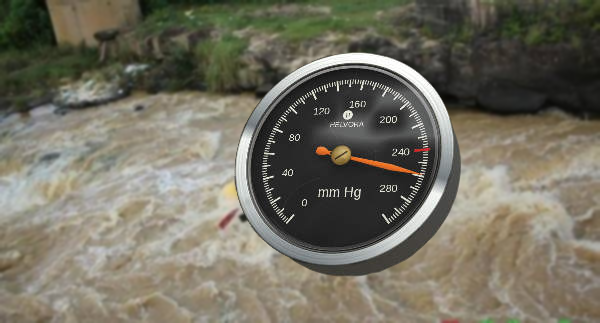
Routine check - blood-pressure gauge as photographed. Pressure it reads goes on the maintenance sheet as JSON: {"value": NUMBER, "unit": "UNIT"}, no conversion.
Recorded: {"value": 260, "unit": "mmHg"}
